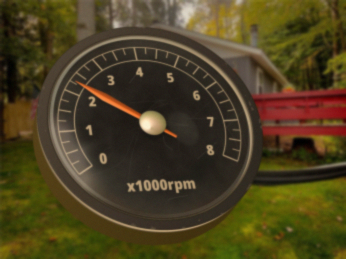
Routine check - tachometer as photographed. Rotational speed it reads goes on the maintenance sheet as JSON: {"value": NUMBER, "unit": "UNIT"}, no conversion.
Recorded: {"value": 2250, "unit": "rpm"}
